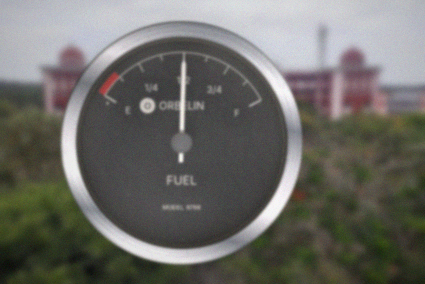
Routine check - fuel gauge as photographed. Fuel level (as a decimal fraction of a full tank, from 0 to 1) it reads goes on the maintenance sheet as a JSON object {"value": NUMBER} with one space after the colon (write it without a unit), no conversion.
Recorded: {"value": 0.5}
